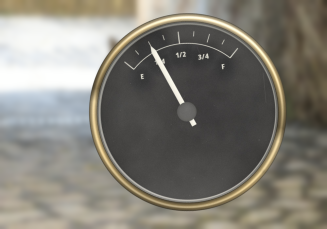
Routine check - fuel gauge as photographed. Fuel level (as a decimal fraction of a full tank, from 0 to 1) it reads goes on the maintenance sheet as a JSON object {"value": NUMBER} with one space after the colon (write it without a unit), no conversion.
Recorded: {"value": 0.25}
